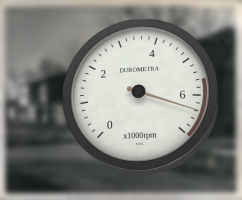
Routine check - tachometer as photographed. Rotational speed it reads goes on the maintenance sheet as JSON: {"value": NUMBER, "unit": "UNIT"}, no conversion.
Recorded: {"value": 6400, "unit": "rpm"}
